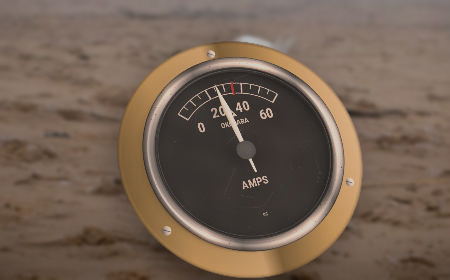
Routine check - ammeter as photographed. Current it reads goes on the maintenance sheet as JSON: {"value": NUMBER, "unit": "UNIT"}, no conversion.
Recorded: {"value": 25, "unit": "A"}
